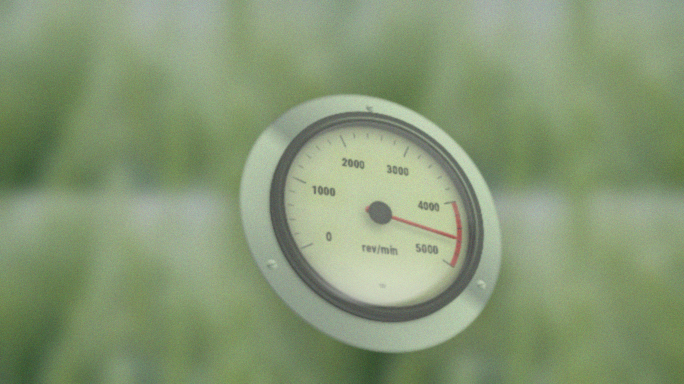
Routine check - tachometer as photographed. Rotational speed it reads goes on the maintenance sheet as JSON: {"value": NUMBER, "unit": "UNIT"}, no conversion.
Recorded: {"value": 4600, "unit": "rpm"}
